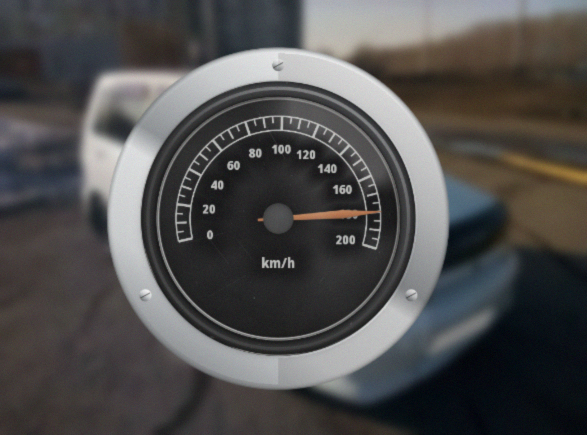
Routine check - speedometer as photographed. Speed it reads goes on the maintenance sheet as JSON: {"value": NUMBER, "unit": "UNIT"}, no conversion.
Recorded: {"value": 180, "unit": "km/h"}
